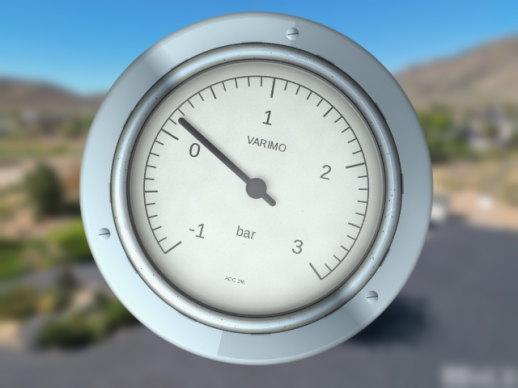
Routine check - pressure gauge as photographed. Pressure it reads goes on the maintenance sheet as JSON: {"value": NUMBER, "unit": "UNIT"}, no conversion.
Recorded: {"value": 0.15, "unit": "bar"}
